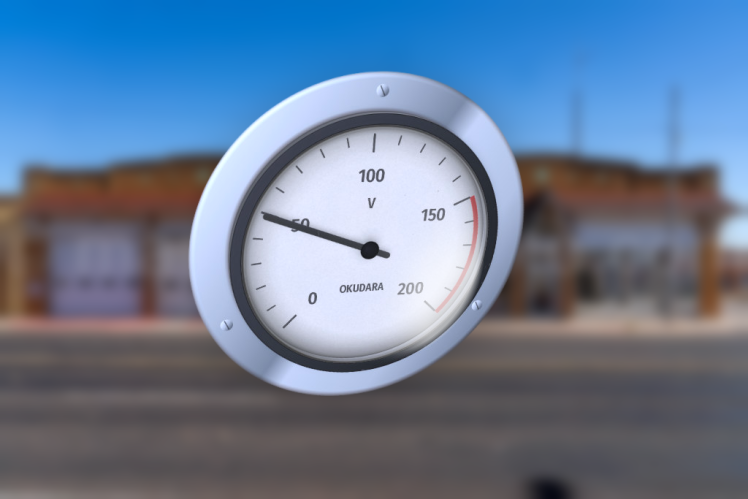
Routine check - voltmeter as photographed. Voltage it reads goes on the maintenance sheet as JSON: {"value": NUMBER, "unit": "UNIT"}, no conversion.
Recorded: {"value": 50, "unit": "V"}
